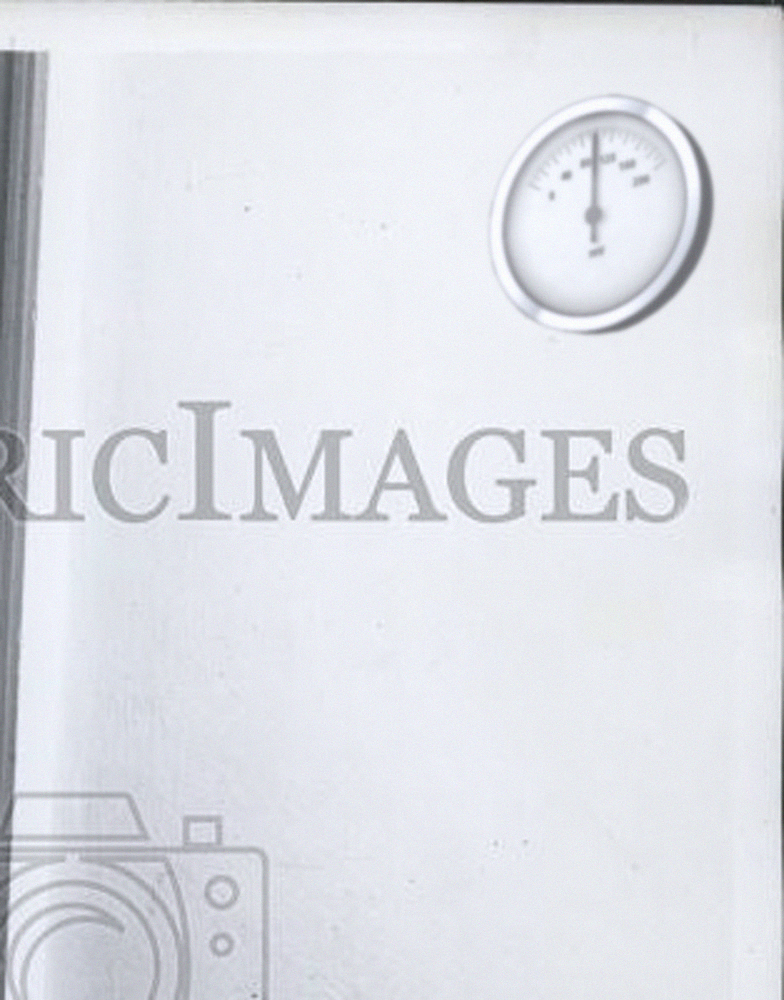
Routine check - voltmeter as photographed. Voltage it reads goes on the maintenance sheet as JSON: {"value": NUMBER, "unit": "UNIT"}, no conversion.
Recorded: {"value": 100, "unit": "mV"}
